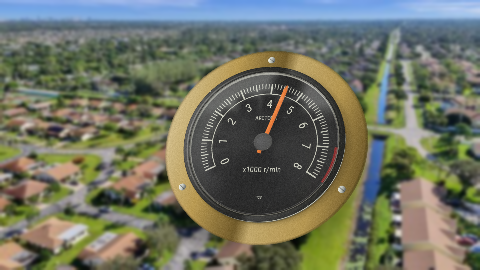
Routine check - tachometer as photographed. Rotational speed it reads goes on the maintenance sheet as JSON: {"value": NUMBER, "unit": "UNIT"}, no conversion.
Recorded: {"value": 4500, "unit": "rpm"}
